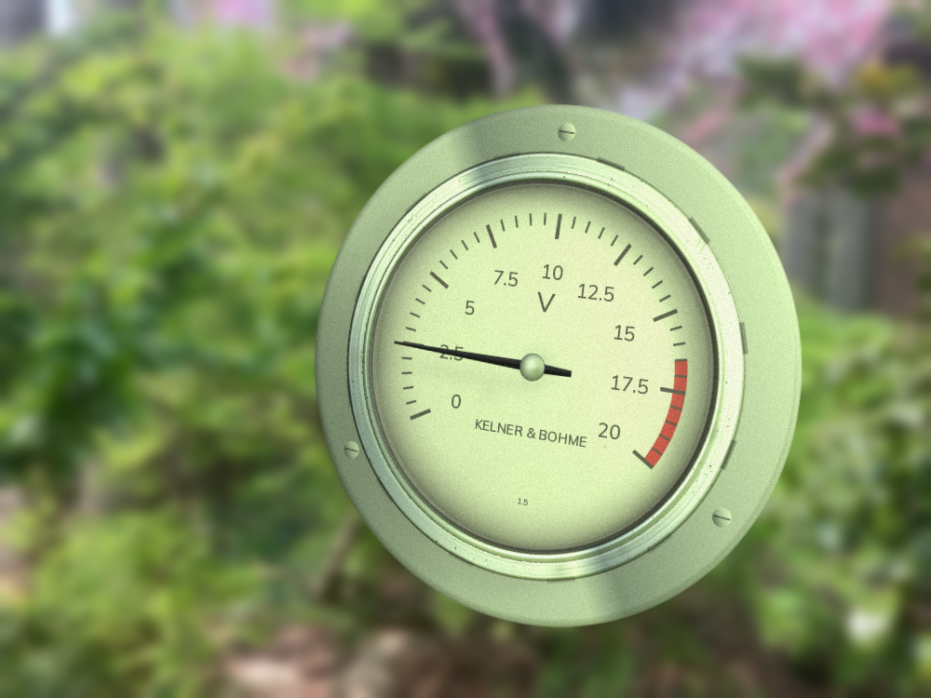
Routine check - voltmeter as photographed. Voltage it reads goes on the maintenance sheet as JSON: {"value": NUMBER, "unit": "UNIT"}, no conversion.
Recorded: {"value": 2.5, "unit": "V"}
